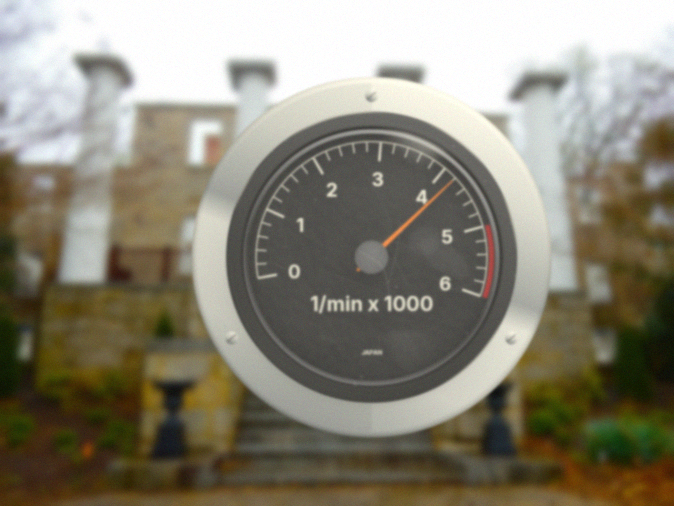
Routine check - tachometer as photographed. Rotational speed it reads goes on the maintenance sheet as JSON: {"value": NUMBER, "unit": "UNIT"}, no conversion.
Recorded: {"value": 4200, "unit": "rpm"}
